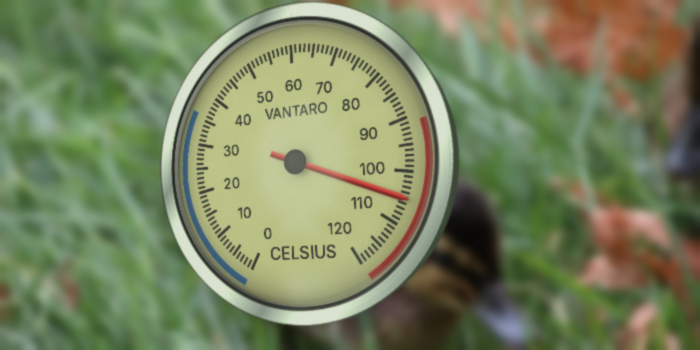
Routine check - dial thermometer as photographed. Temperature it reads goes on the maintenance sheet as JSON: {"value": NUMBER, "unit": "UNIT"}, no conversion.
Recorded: {"value": 105, "unit": "°C"}
